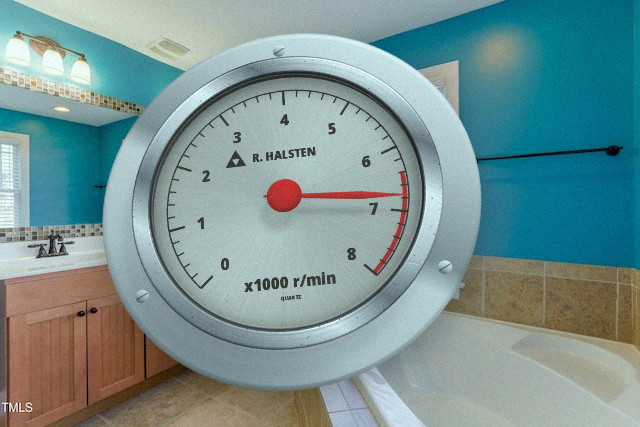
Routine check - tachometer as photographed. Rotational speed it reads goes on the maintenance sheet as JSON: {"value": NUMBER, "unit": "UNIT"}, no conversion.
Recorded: {"value": 6800, "unit": "rpm"}
